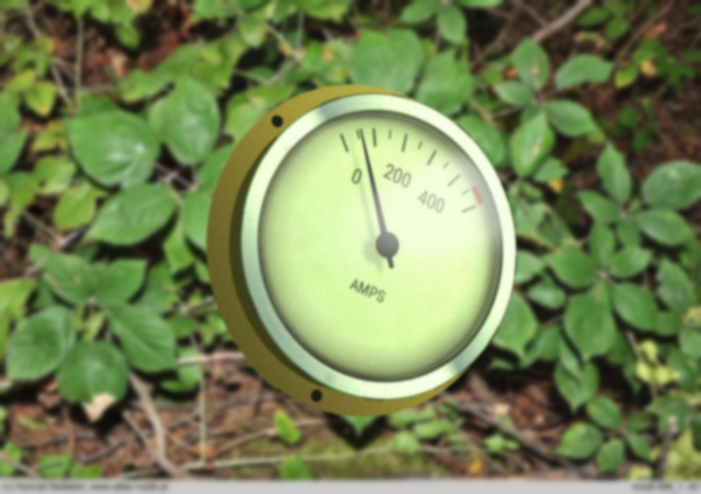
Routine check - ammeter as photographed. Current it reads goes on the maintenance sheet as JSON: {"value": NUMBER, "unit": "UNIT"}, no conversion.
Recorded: {"value": 50, "unit": "A"}
